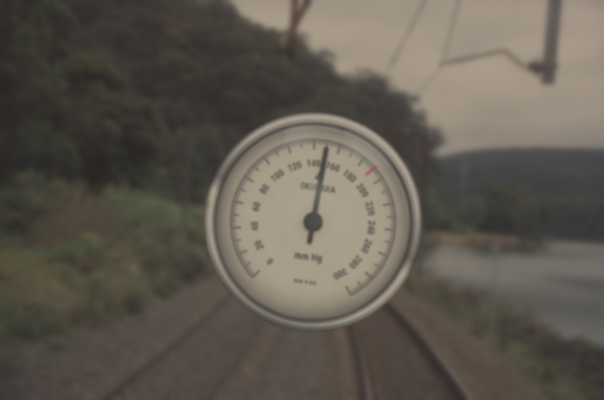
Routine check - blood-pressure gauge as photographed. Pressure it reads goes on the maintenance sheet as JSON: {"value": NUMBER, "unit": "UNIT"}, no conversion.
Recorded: {"value": 150, "unit": "mmHg"}
